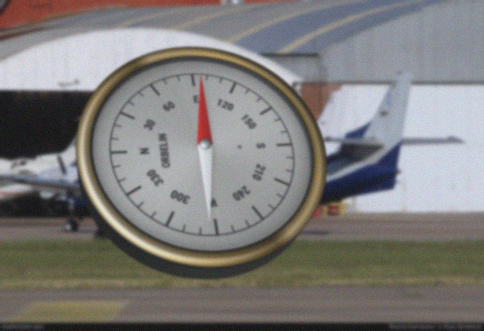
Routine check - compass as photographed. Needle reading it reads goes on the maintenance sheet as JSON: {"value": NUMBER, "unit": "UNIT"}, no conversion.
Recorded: {"value": 95, "unit": "°"}
